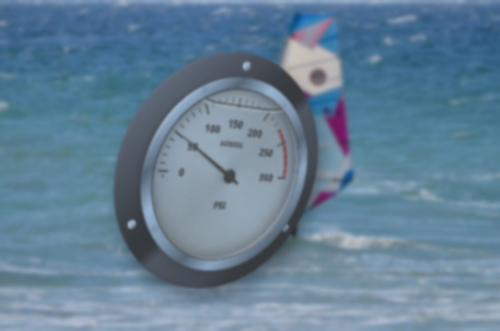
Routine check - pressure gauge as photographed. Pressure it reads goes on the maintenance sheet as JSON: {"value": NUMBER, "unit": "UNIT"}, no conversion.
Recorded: {"value": 50, "unit": "psi"}
